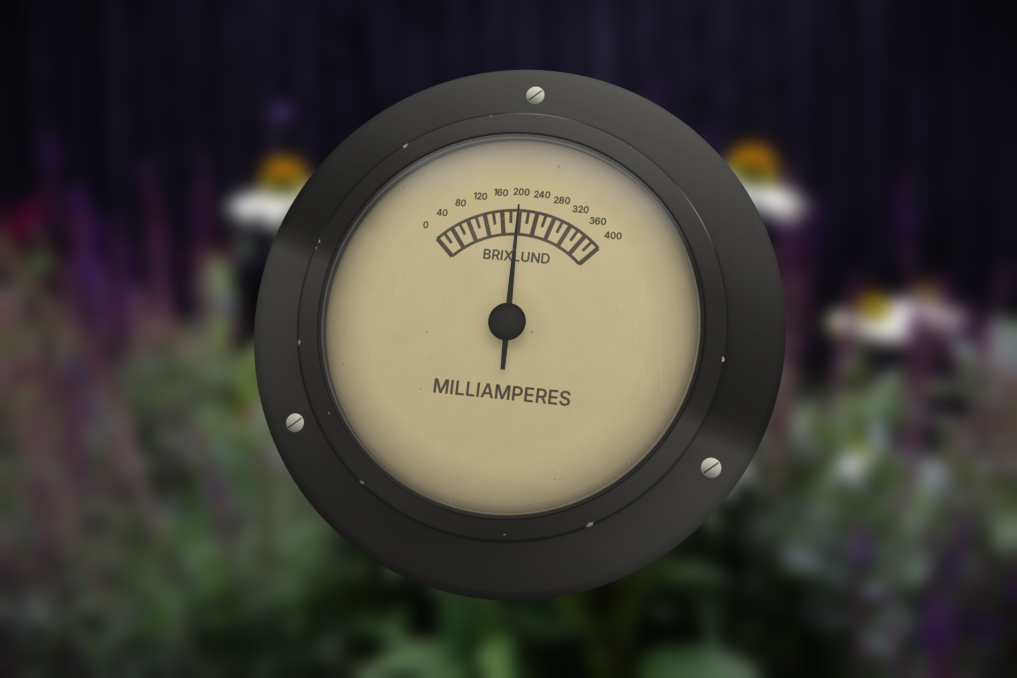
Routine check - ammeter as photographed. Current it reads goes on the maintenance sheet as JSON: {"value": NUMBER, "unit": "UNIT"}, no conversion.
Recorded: {"value": 200, "unit": "mA"}
